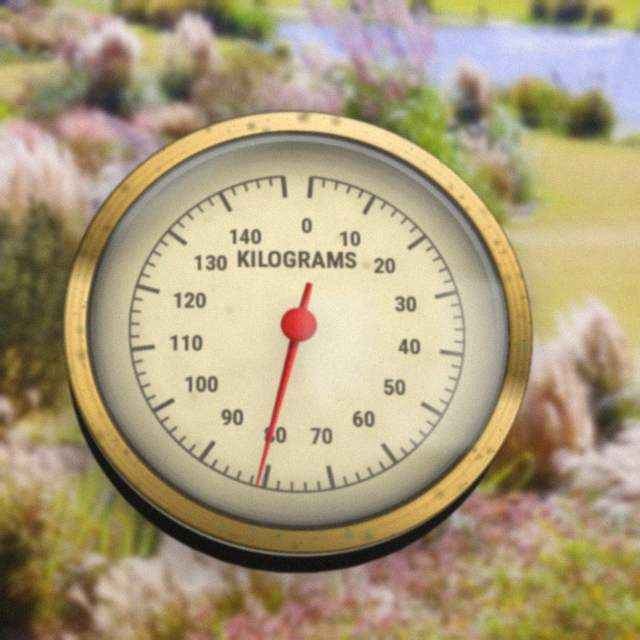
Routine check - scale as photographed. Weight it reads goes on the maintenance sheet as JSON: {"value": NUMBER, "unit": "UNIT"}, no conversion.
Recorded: {"value": 81, "unit": "kg"}
